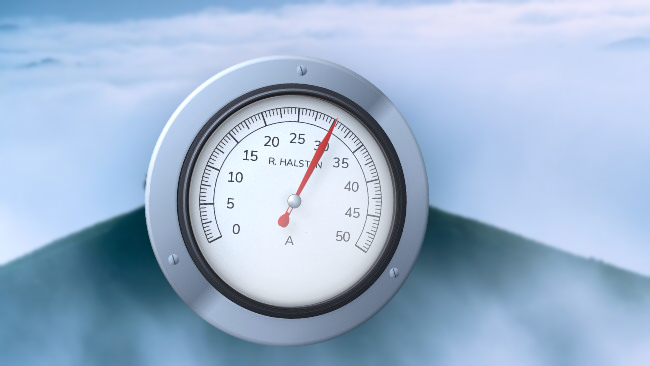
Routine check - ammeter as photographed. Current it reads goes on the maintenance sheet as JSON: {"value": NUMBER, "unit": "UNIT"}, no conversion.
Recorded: {"value": 30, "unit": "A"}
